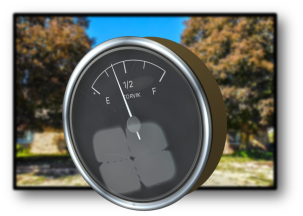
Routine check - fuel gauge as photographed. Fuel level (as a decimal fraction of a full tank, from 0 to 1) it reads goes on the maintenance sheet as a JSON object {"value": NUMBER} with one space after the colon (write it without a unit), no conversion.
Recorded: {"value": 0.375}
